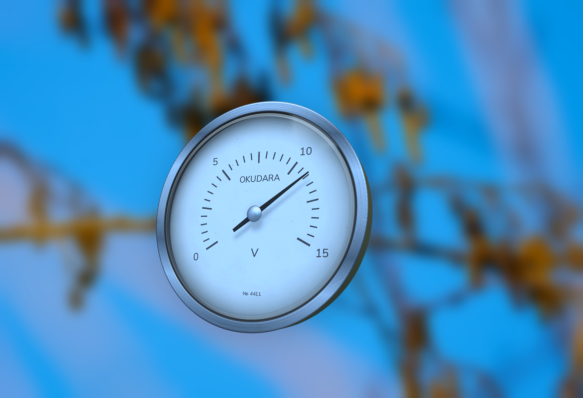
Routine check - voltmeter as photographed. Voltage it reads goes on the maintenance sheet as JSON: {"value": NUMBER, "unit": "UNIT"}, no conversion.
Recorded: {"value": 11, "unit": "V"}
